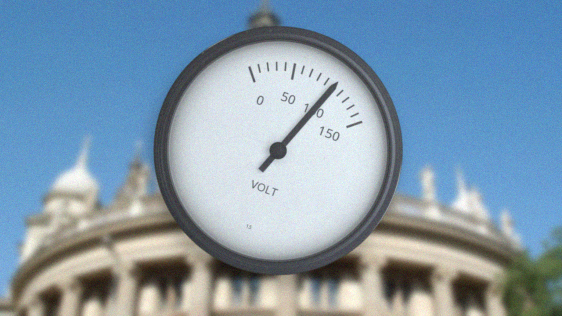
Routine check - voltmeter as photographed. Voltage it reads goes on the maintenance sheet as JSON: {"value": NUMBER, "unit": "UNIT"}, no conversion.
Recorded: {"value": 100, "unit": "V"}
